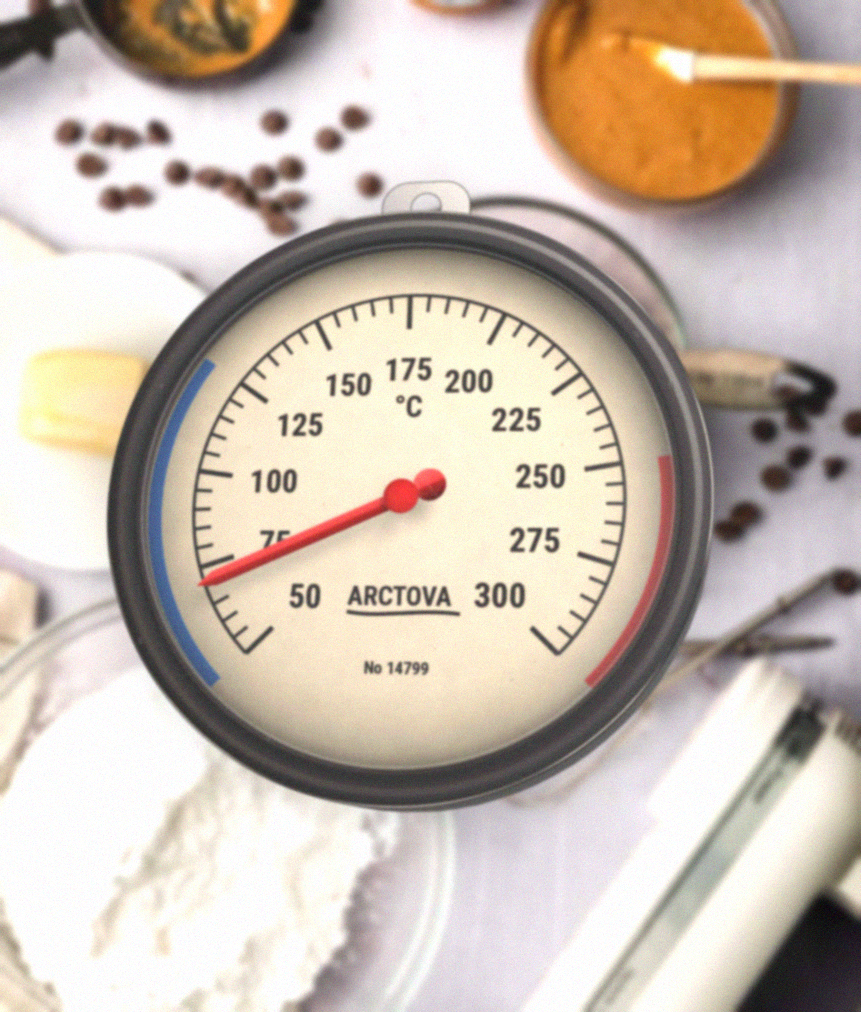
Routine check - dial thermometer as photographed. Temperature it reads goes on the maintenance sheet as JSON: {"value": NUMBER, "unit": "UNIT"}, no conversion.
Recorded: {"value": 70, "unit": "°C"}
